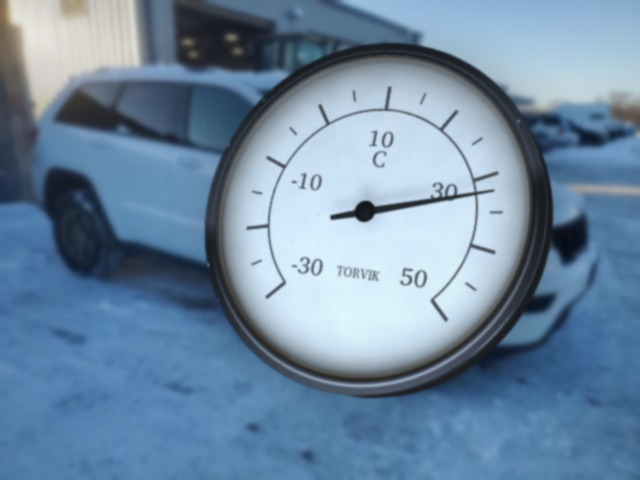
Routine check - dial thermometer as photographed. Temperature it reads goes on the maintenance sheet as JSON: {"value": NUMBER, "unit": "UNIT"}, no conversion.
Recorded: {"value": 32.5, "unit": "°C"}
